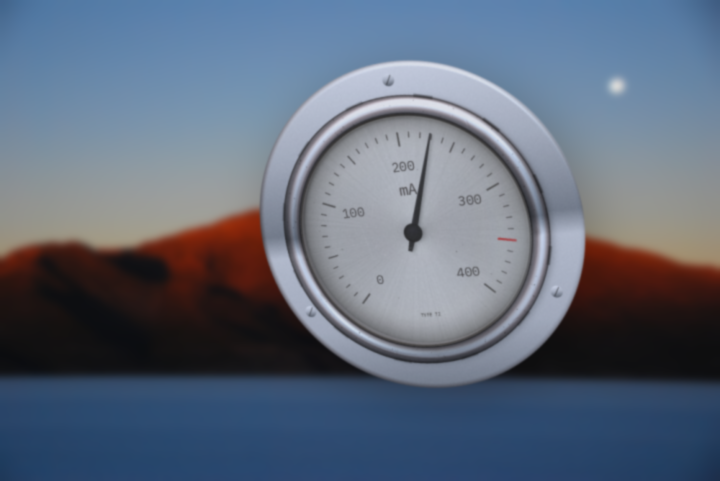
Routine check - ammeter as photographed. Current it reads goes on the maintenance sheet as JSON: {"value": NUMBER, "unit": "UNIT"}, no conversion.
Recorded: {"value": 230, "unit": "mA"}
